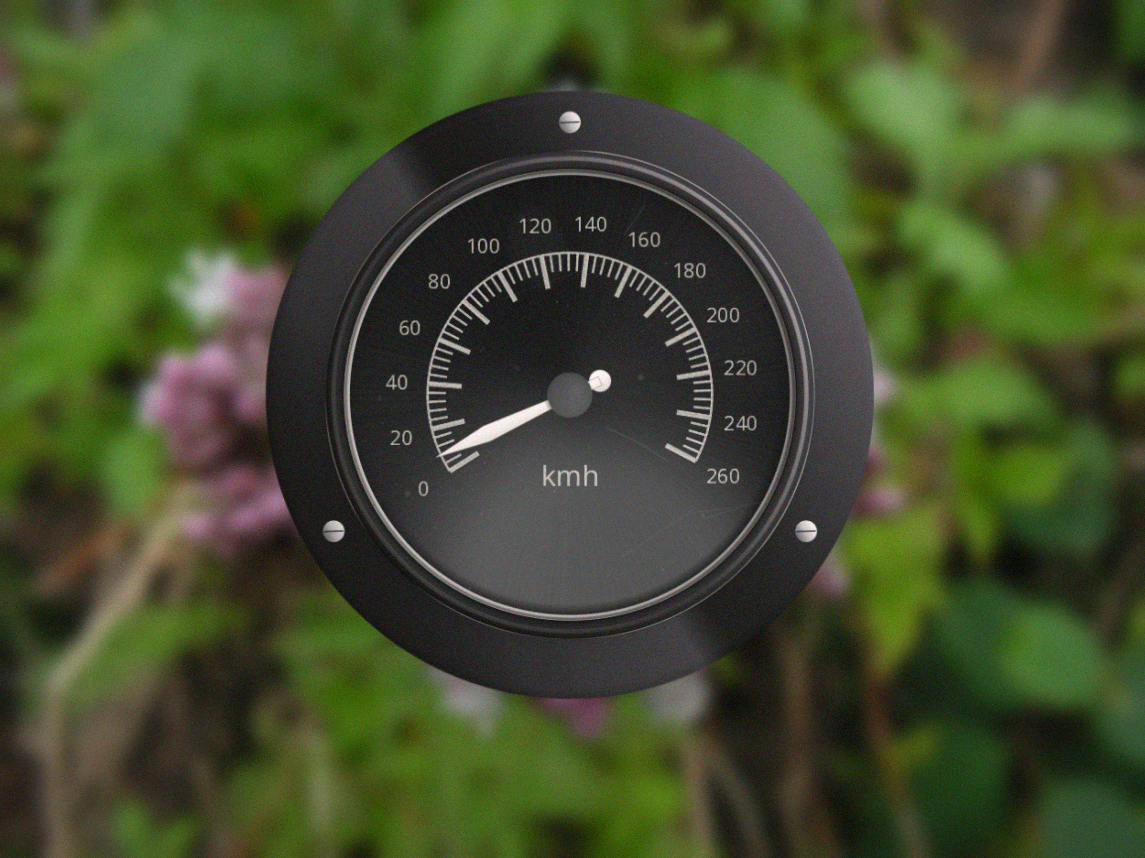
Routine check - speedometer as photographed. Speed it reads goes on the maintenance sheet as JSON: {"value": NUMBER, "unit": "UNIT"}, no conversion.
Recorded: {"value": 8, "unit": "km/h"}
